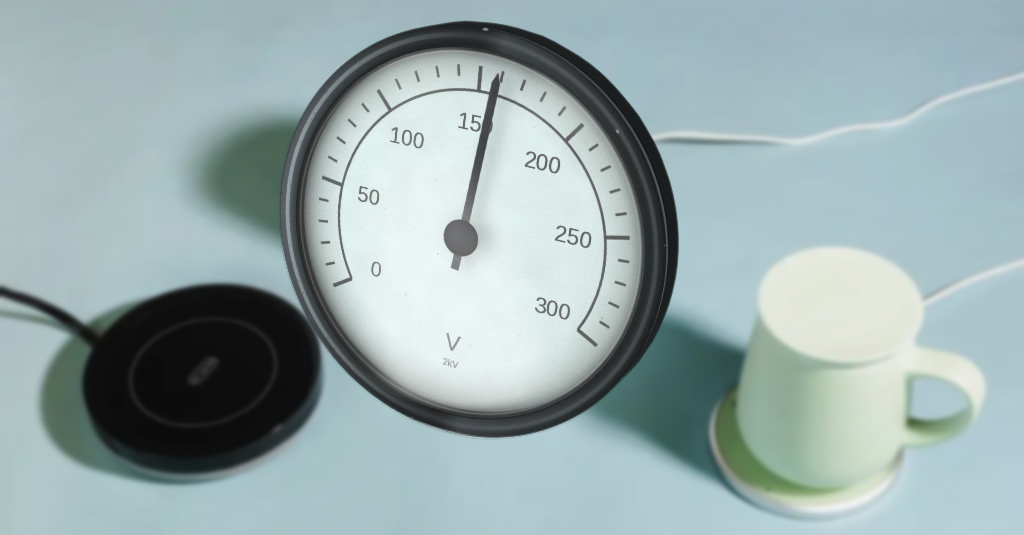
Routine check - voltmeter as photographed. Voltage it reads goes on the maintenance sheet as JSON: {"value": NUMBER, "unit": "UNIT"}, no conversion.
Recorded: {"value": 160, "unit": "V"}
